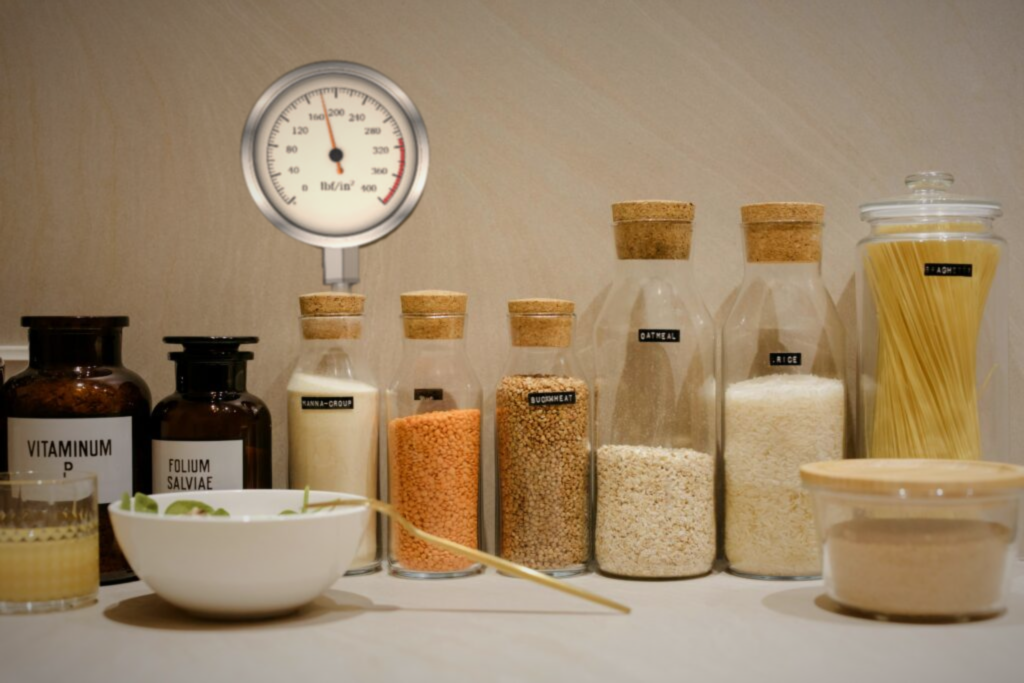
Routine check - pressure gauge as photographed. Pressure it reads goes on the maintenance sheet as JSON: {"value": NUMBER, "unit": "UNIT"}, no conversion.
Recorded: {"value": 180, "unit": "psi"}
